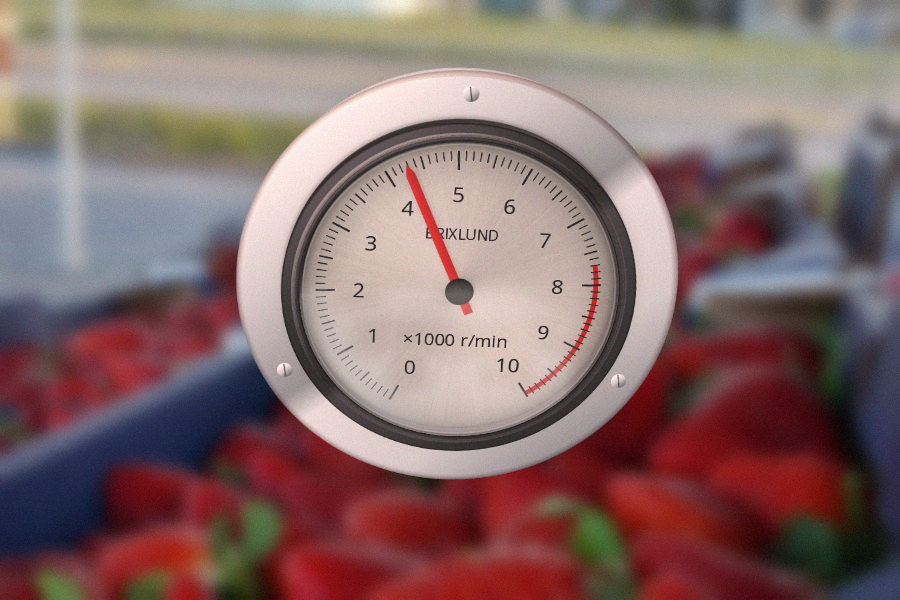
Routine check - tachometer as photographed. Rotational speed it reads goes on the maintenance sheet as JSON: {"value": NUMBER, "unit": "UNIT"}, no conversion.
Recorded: {"value": 4300, "unit": "rpm"}
